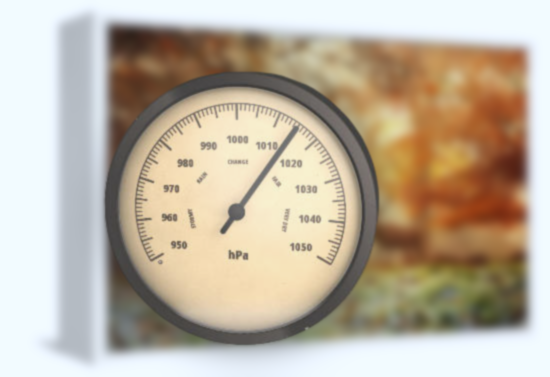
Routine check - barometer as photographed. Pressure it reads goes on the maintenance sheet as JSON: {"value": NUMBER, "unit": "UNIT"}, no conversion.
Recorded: {"value": 1015, "unit": "hPa"}
